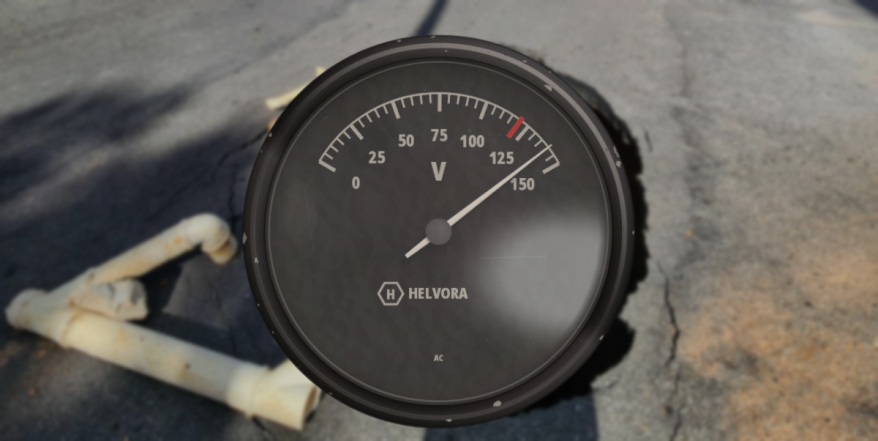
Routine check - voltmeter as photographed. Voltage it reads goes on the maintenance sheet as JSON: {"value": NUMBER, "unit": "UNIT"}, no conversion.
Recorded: {"value": 140, "unit": "V"}
